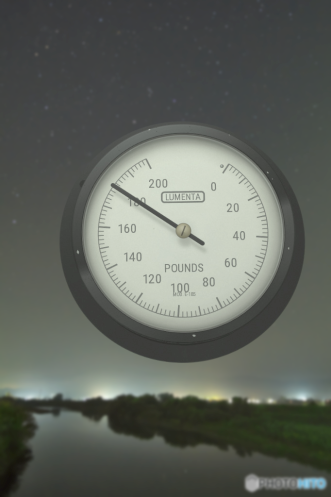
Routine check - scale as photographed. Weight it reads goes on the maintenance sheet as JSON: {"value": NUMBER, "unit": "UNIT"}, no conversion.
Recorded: {"value": 180, "unit": "lb"}
